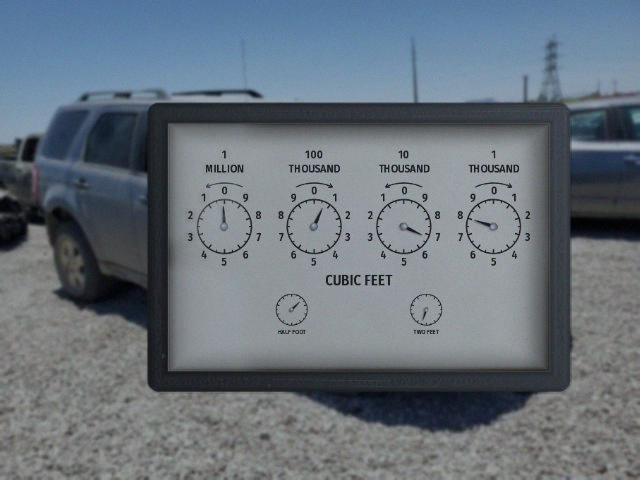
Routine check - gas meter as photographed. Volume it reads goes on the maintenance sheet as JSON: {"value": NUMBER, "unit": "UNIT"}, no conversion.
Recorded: {"value": 6800, "unit": "ft³"}
